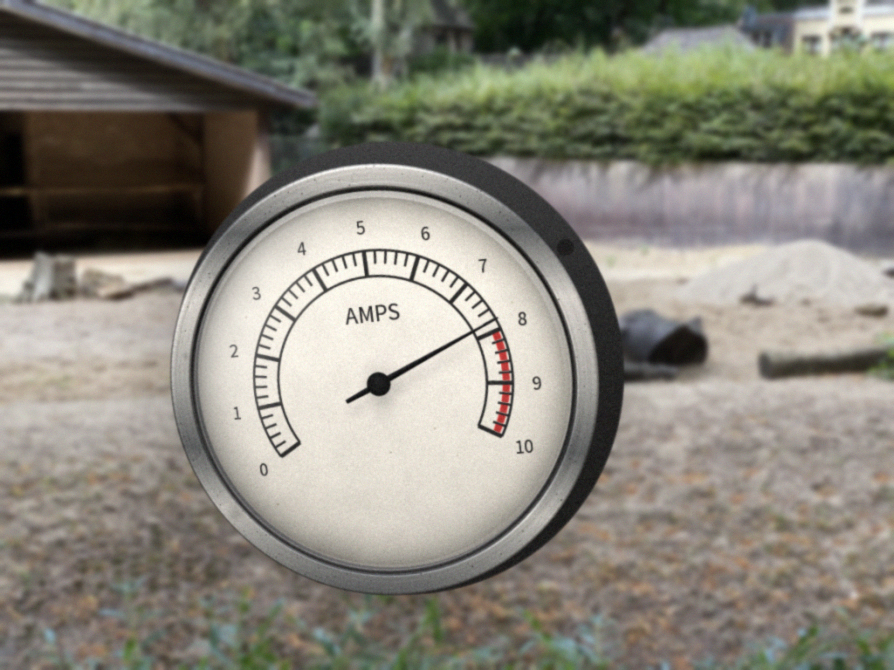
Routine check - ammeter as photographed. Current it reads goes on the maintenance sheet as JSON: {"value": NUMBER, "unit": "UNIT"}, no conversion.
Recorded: {"value": 7.8, "unit": "A"}
